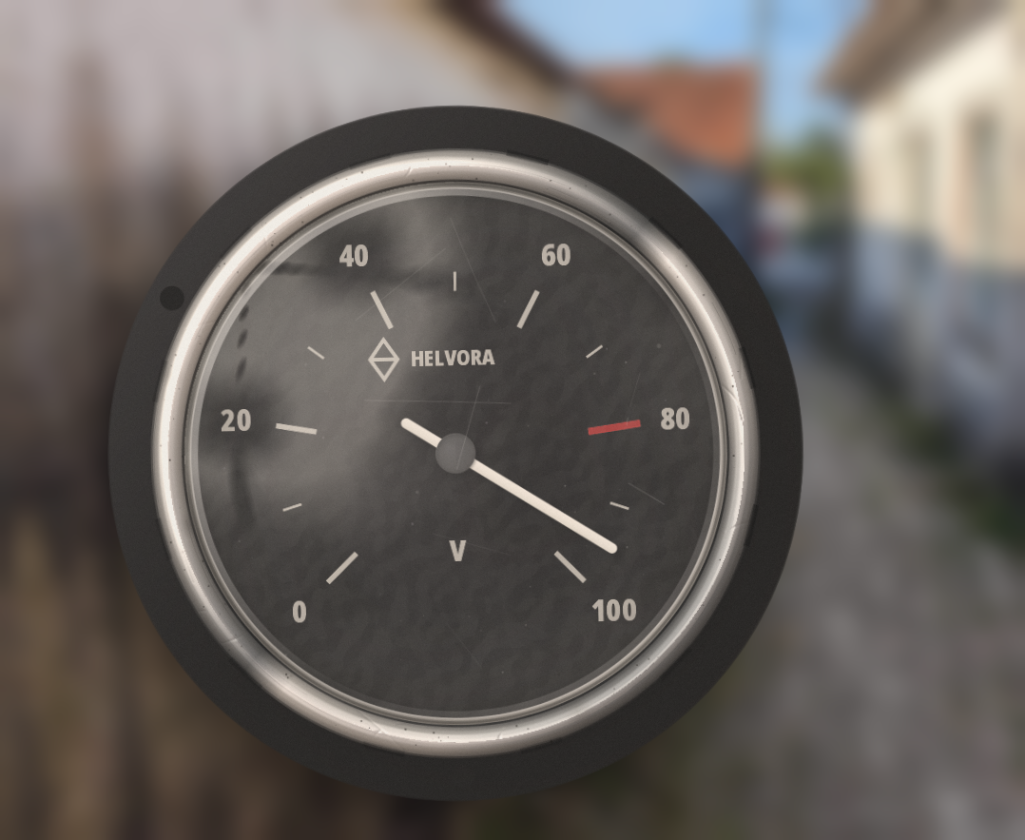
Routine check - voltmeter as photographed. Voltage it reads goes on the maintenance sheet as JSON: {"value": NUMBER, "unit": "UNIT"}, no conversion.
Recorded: {"value": 95, "unit": "V"}
